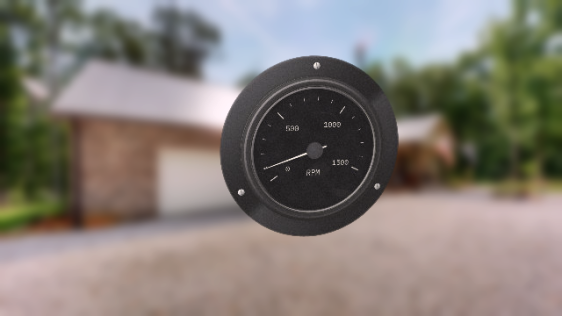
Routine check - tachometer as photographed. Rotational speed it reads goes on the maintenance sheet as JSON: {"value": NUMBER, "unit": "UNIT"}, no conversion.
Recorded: {"value": 100, "unit": "rpm"}
